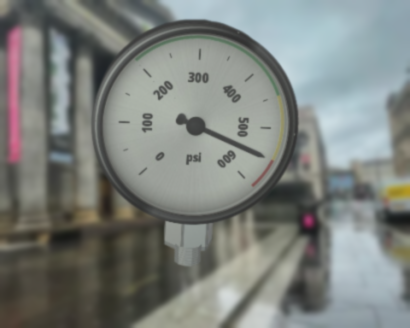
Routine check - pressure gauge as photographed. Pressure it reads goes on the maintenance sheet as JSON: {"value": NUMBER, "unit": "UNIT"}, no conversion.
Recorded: {"value": 550, "unit": "psi"}
